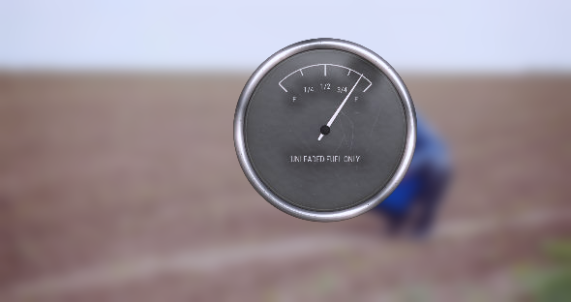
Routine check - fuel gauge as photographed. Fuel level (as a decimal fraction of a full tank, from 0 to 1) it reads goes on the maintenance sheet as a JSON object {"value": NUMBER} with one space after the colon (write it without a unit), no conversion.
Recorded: {"value": 0.875}
